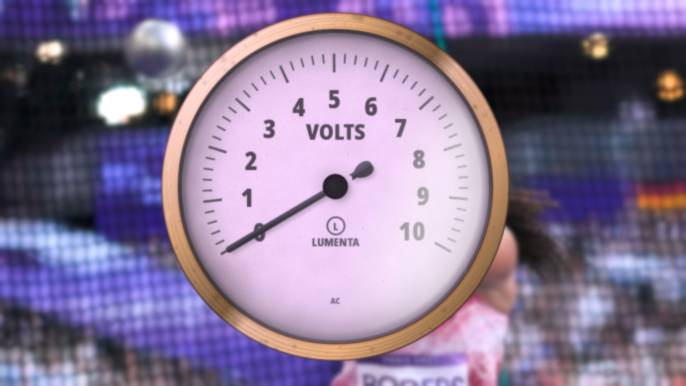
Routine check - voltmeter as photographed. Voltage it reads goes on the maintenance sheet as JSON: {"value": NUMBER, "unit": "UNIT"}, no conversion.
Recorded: {"value": 0, "unit": "V"}
